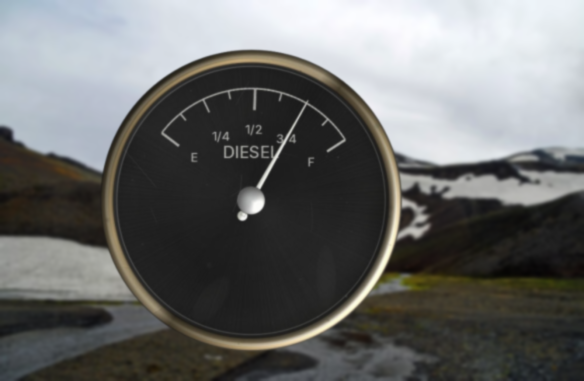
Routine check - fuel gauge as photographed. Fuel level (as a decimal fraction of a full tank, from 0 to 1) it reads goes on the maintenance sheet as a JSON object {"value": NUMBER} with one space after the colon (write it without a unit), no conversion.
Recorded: {"value": 0.75}
